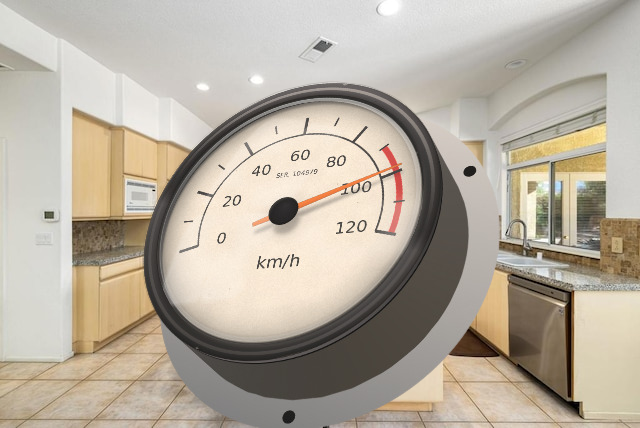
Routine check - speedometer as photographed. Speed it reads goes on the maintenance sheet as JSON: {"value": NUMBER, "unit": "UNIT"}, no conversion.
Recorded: {"value": 100, "unit": "km/h"}
